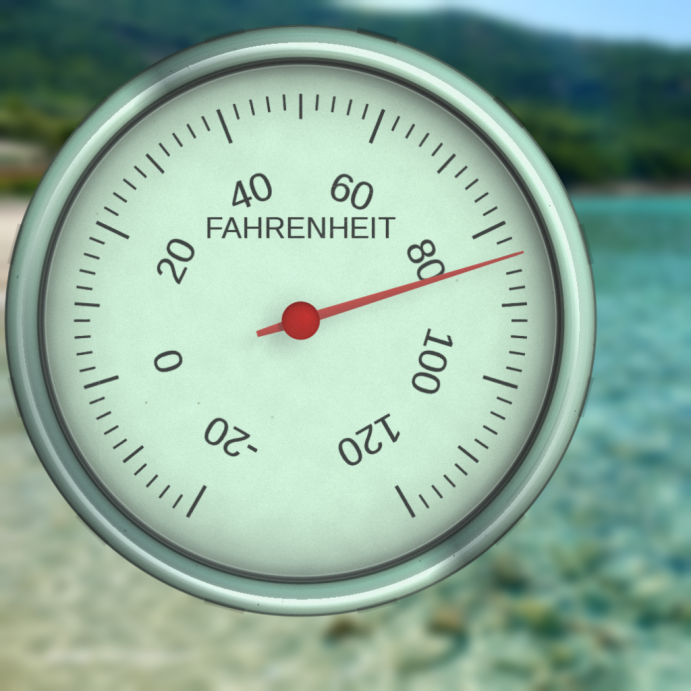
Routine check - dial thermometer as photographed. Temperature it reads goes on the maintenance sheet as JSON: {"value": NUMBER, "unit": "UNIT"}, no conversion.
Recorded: {"value": 84, "unit": "°F"}
